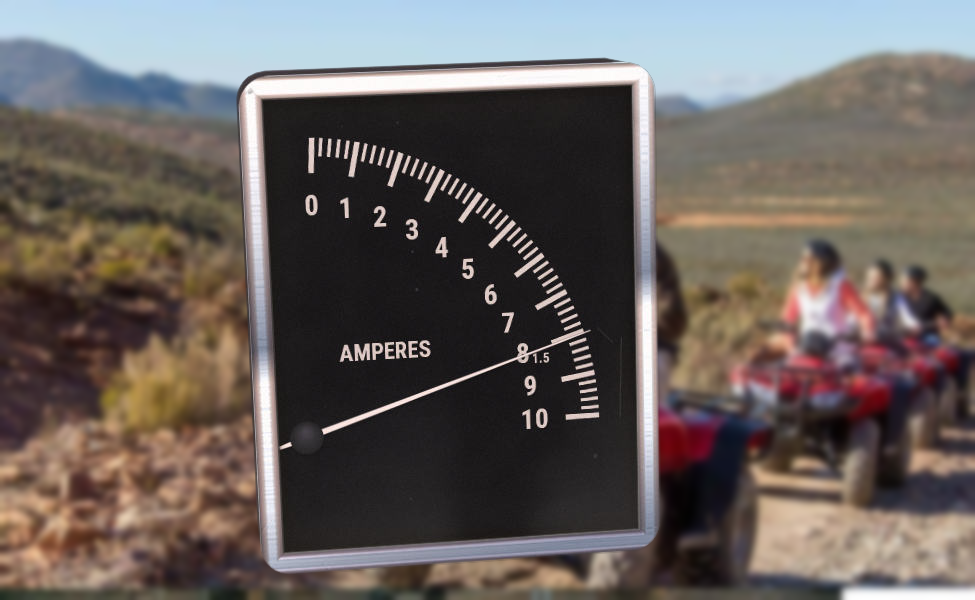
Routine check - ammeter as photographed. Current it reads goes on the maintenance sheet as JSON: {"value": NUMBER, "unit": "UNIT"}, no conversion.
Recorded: {"value": 8, "unit": "A"}
